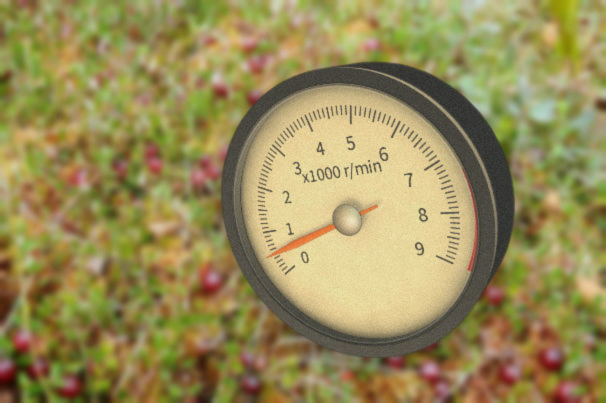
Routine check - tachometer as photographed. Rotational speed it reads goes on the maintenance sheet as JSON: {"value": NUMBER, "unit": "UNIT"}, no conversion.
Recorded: {"value": 500, "unit": "rpm"}
